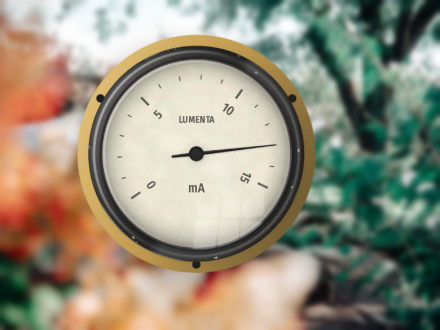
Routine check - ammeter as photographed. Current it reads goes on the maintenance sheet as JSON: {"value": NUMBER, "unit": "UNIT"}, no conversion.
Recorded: {"value": 13, "unit": "mA"}
